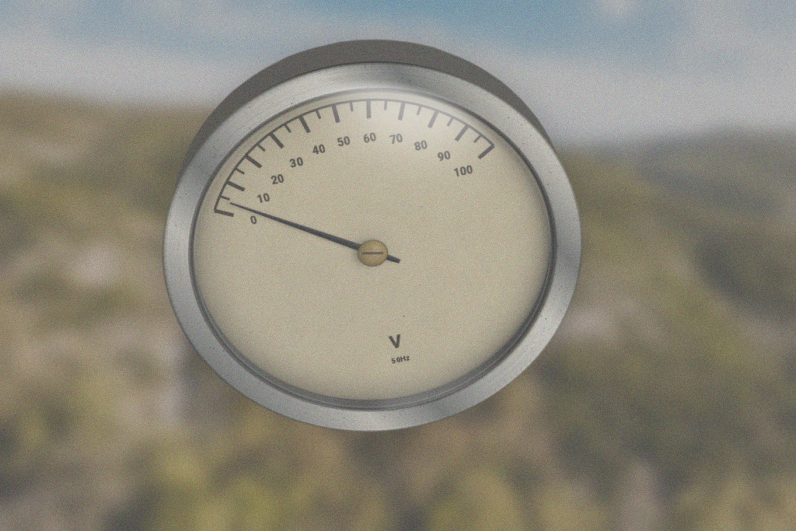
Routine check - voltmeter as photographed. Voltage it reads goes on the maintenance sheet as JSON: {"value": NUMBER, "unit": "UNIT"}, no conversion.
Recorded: {"value": 5, "unit": "V"}
